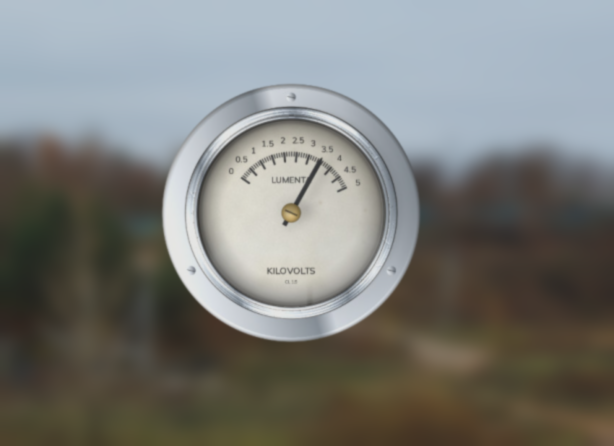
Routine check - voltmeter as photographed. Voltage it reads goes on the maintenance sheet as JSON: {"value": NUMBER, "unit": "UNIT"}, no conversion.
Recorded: {"value": 3.5, "unit": "kV"}
